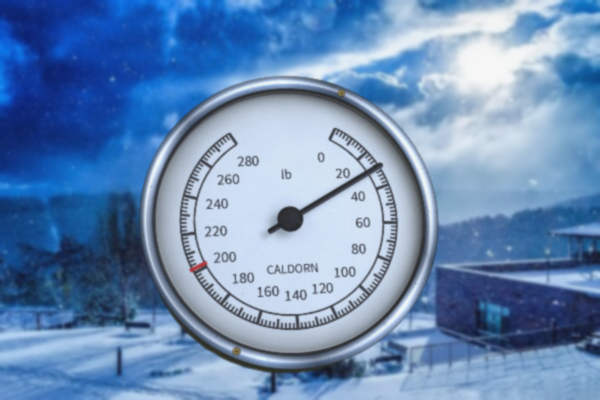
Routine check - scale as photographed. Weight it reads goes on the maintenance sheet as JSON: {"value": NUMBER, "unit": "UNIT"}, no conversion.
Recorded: {"value": 30, "unit": "lb"}
